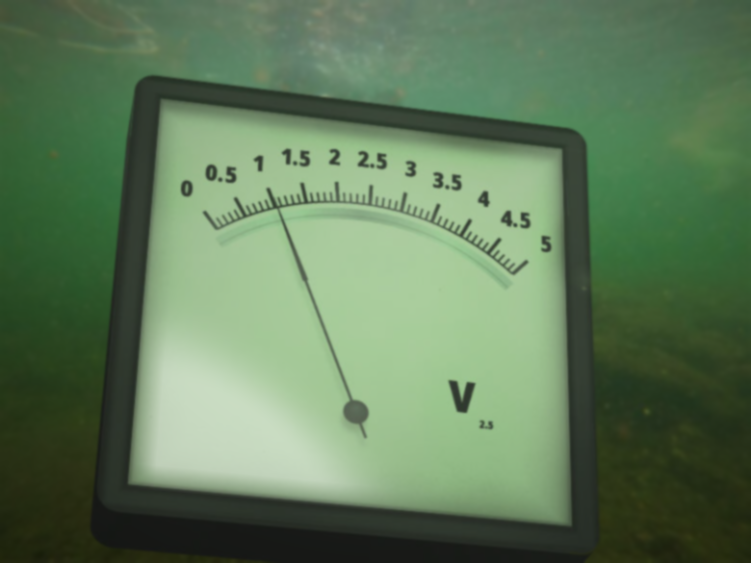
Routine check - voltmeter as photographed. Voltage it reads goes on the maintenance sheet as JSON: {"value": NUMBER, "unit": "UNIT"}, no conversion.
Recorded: {"value": 1, "unit": "V"}
